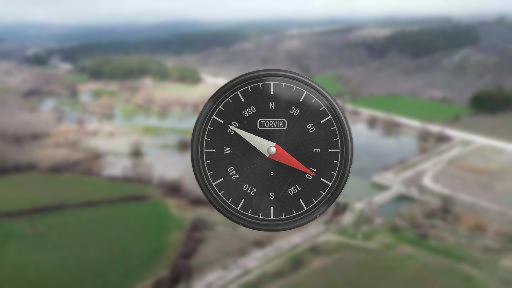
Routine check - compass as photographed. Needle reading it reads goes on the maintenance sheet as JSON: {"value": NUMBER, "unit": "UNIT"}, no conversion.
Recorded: {"value": 120, "unit": "°"}
